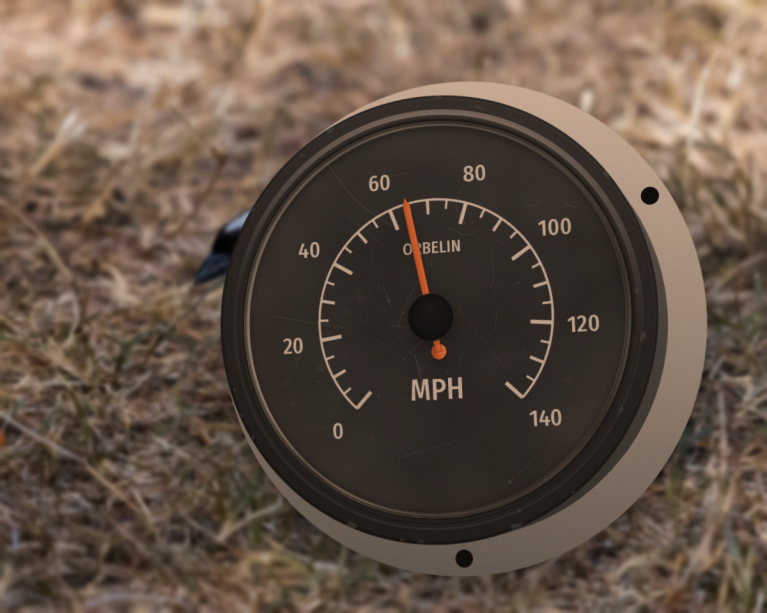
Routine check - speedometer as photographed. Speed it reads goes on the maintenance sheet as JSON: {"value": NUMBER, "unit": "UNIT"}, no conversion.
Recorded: {"value": 65, "unit": "mph"}
